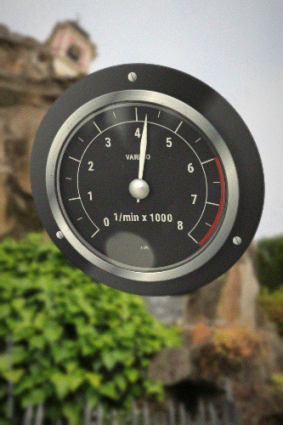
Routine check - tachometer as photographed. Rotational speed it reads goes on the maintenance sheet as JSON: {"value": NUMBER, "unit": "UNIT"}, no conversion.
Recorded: {"value": 4250, "unit": "rpm"}
